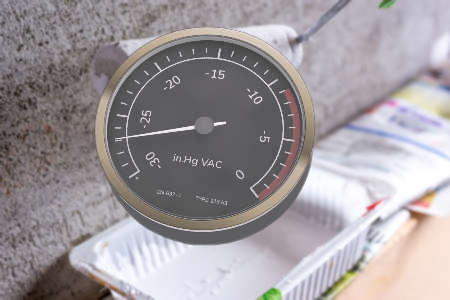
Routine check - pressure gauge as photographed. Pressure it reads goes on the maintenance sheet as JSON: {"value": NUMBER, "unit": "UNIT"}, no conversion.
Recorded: {"value": -27, "unit": "inHg"}
